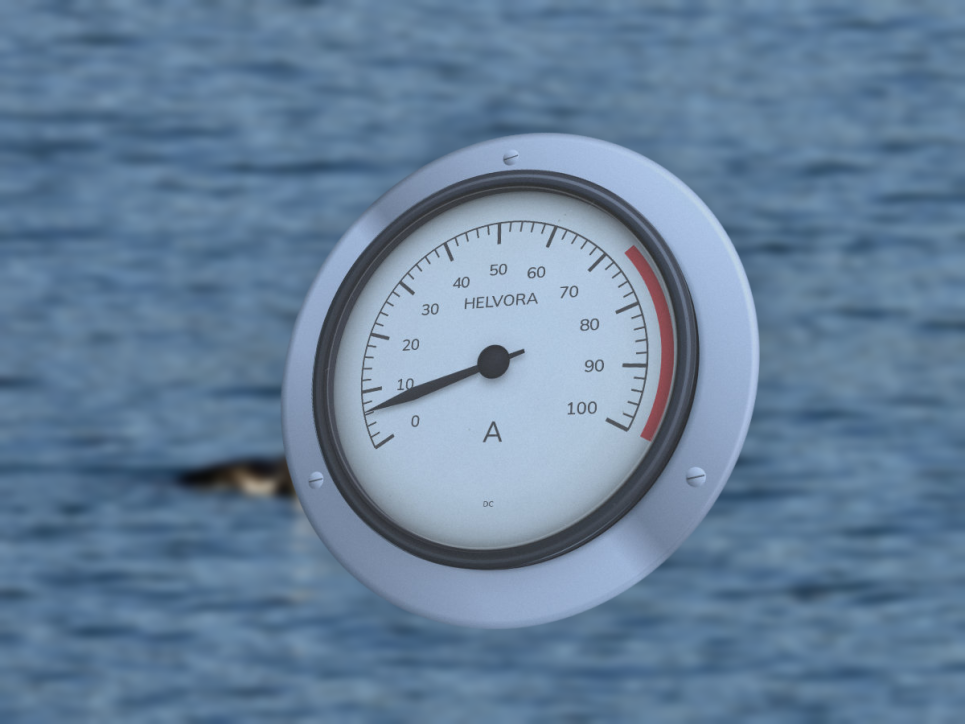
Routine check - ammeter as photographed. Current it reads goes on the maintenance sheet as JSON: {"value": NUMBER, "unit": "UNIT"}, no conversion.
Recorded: {"value": 6, "unit": "A"}
